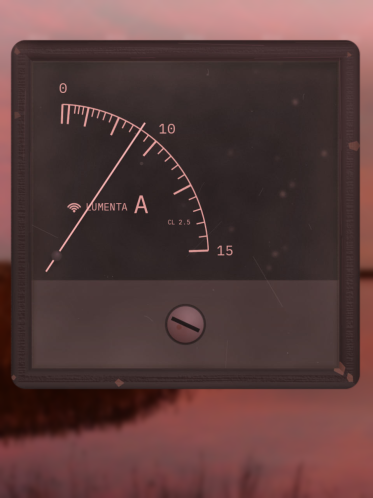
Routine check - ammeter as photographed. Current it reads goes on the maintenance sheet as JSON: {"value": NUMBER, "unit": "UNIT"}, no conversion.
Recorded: {"value": 9, "unit": "A"}
